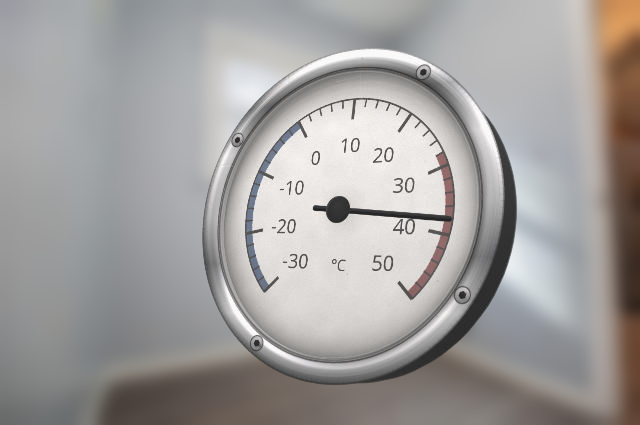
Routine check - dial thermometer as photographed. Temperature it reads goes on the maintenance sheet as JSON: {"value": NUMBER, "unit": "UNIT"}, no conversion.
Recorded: {"value": 38, "unit": "°C"}
